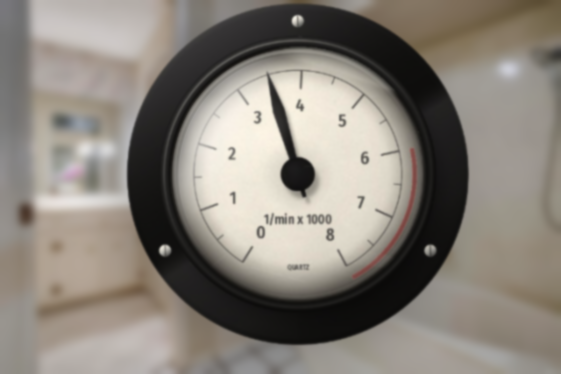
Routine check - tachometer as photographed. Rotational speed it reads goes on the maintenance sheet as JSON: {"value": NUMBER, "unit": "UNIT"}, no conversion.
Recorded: {"value": 3500, "unit": "rpm"}
